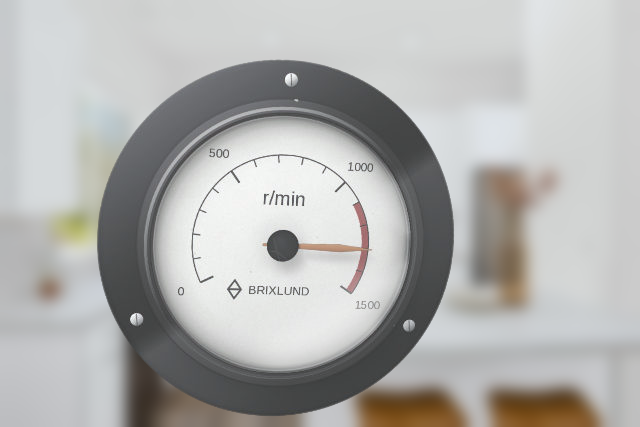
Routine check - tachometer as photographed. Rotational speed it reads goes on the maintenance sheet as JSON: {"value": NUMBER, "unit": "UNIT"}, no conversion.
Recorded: {"value": 1300, "unit": "rpm"}
